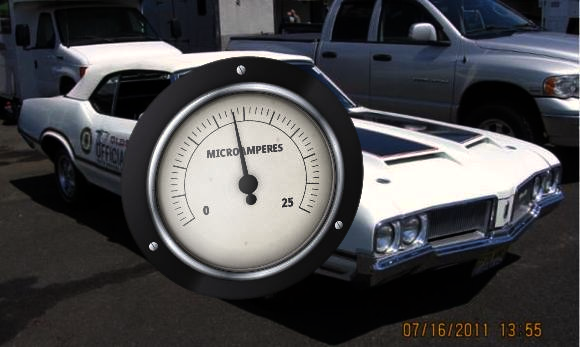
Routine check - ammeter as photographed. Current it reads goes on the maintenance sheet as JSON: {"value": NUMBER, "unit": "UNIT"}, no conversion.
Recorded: {"value": 11.5, "unit": "µA"}
